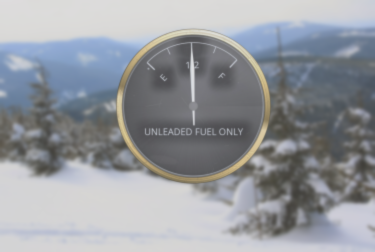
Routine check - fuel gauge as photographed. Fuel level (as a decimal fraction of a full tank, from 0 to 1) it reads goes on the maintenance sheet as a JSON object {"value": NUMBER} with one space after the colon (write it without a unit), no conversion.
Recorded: {"value": 0.5}
